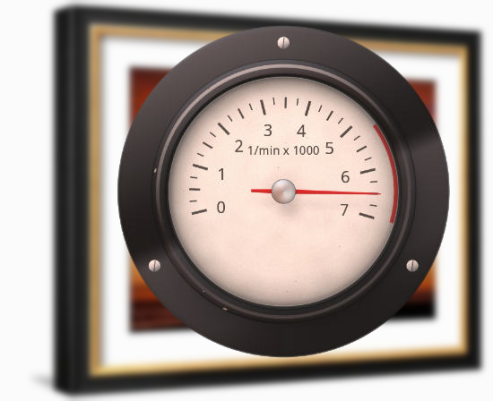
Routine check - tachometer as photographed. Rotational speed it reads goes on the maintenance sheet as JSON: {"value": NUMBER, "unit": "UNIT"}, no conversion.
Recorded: {"value": 6500, "unit": "rpm"}
